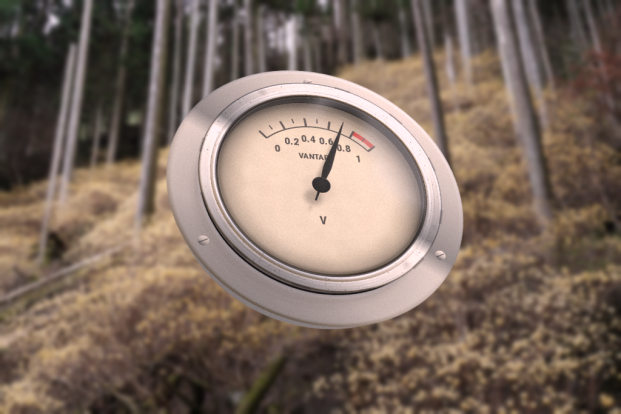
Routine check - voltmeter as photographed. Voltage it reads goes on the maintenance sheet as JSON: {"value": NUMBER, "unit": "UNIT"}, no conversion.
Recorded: {"value": 0.7, "unit": "V"}
